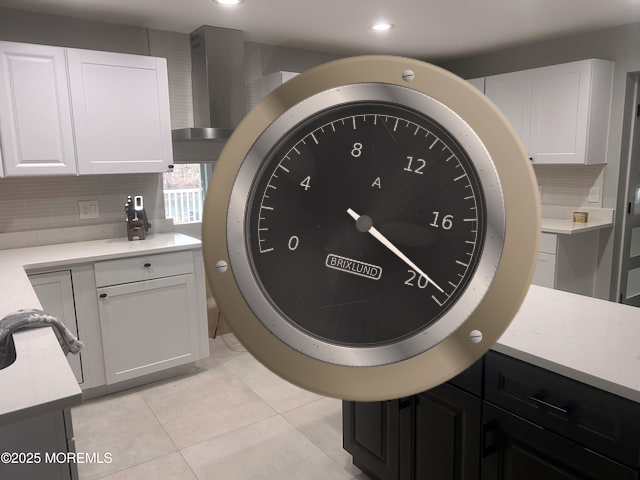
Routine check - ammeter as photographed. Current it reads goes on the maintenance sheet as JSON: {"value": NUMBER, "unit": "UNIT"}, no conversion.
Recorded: {"value": 19.5, "unit": "A"}
